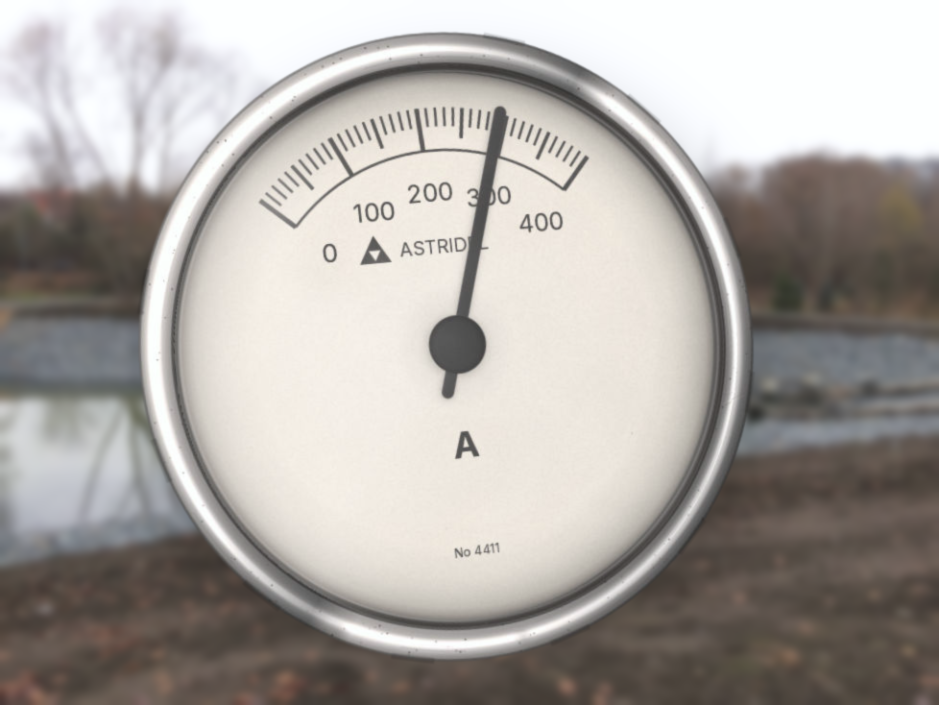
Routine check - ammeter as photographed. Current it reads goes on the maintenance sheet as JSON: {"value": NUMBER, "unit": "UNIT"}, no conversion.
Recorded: {"value": 290, "unit": "A"}
